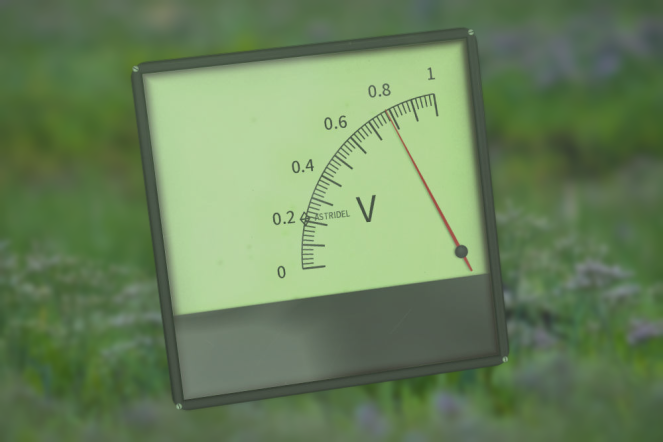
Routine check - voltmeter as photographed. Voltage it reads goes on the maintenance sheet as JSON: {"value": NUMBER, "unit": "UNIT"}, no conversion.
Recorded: {"value": 0.78, "unit": "V"}
